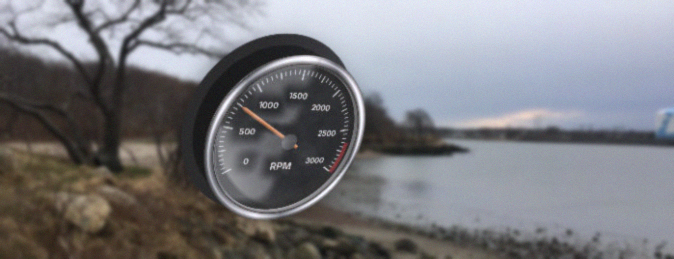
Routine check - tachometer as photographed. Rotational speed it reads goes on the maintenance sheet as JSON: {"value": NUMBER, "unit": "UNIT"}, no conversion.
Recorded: {"value": 750, "unit": "rpm"}
